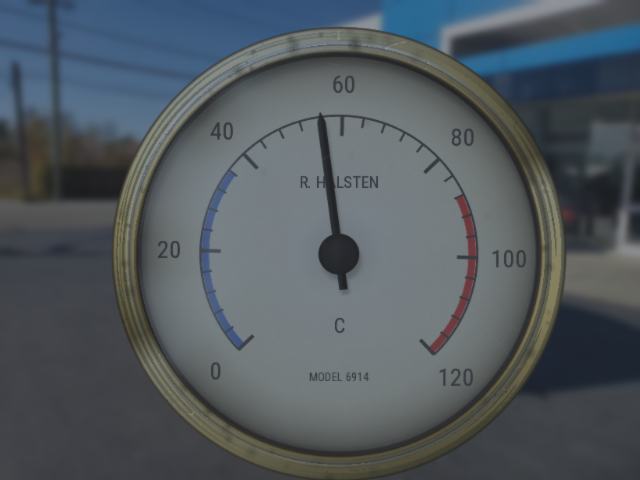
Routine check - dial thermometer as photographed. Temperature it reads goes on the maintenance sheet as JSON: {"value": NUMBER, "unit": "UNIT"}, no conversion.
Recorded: {"value": 56, "unit": "°C"}
